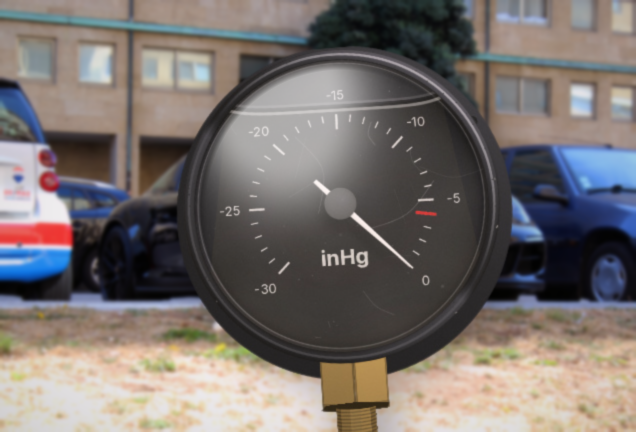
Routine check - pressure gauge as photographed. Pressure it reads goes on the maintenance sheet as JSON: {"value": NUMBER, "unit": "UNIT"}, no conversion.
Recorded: {"value": 0, "unit": "inHg"}
